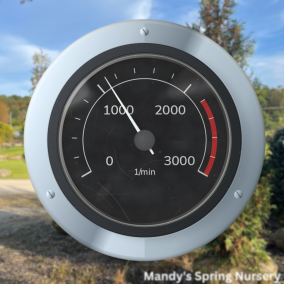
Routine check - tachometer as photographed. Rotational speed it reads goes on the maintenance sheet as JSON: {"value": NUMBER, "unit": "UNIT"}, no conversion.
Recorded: {"value": 1100, "unit": "rpm"}
